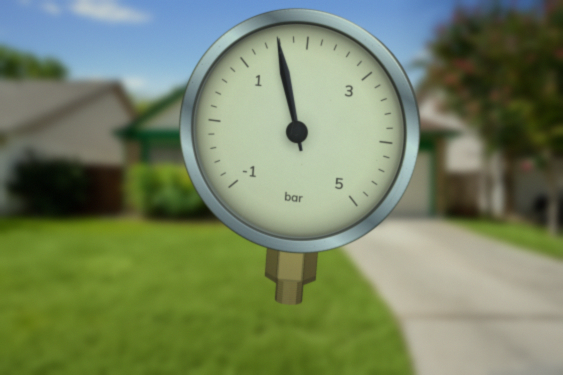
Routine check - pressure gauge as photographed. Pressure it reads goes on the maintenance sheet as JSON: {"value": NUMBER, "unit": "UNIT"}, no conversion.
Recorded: {"value": 1.6, "unit": "bar"}
